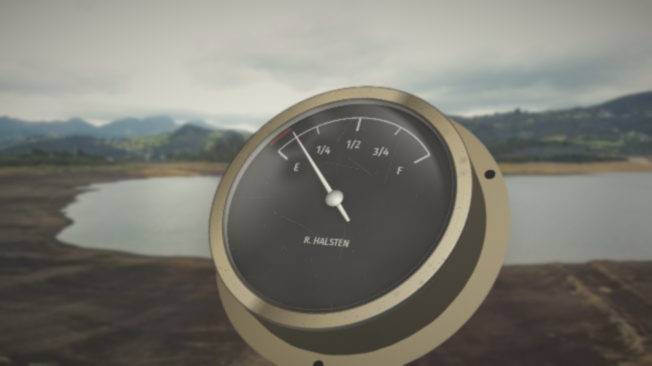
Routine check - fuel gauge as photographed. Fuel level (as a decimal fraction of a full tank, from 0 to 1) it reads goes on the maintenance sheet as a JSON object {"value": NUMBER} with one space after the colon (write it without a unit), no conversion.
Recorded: {"value": 0.125}
